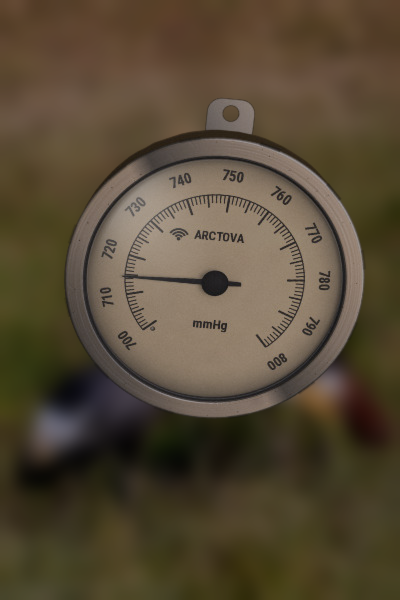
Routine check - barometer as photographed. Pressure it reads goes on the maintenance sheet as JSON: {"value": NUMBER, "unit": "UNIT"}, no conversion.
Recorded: {"value": 715, "unit": "mmHg"}
